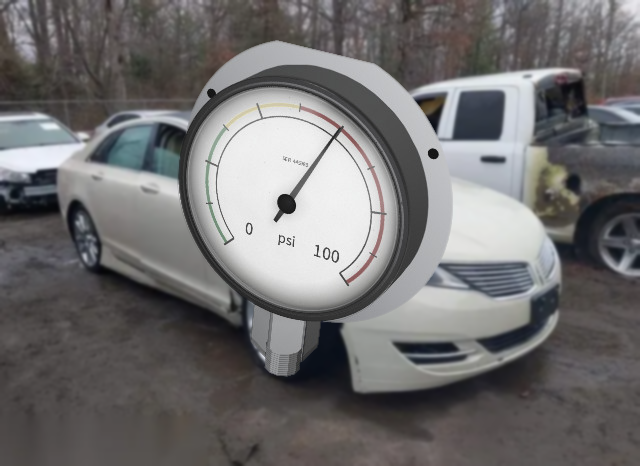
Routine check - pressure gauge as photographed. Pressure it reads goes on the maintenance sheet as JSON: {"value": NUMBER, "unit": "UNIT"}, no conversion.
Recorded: {"value": 60, "unit": "psi"}
